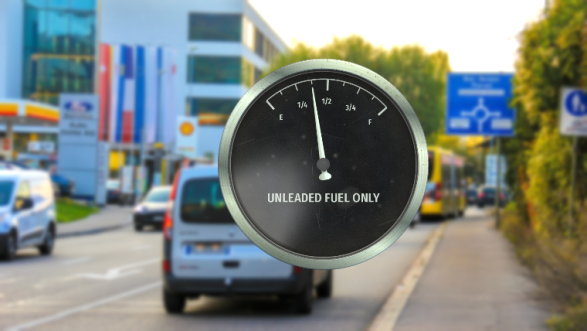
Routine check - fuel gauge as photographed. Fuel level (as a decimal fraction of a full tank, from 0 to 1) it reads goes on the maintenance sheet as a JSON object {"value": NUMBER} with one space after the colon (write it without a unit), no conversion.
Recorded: {"value": 0.375}
